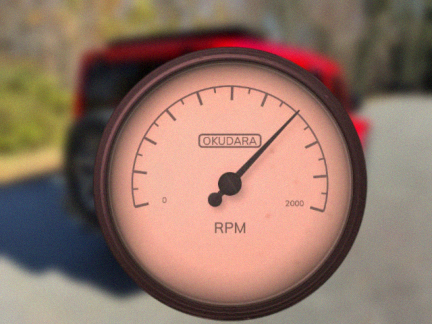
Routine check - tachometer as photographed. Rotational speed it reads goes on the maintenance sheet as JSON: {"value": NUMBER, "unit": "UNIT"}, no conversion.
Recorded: {"value": 1400, "unit": "rpm"}
